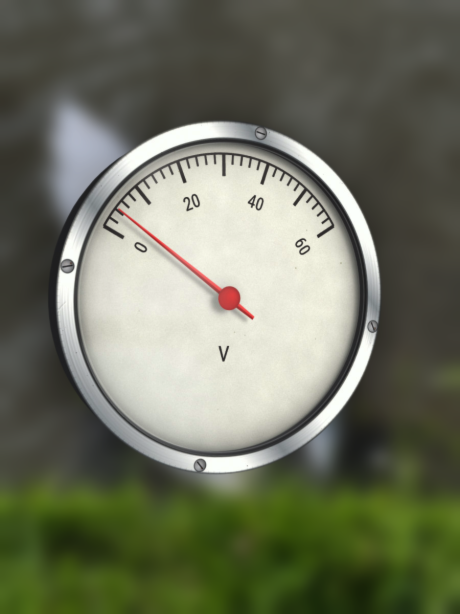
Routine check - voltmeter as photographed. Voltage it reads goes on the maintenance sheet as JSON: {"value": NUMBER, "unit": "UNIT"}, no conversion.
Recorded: {"value": 4, "unit": "V"}
